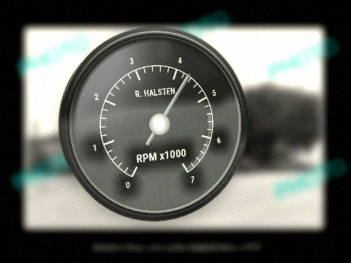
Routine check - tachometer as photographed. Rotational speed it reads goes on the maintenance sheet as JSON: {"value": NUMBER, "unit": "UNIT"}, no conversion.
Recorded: {"value": 4300, "unit": "rpm"}
